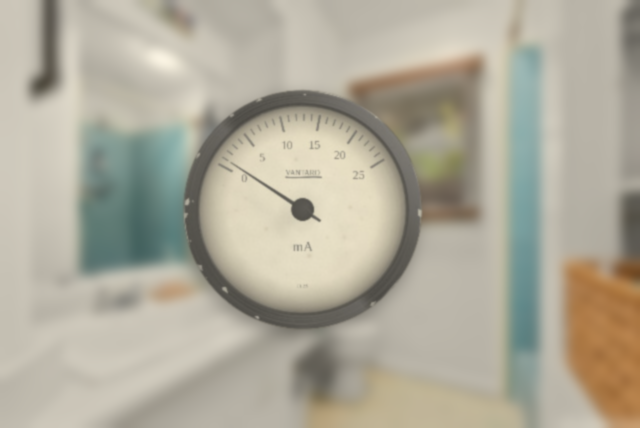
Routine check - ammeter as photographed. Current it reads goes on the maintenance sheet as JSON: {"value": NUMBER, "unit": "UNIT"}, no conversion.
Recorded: {"value": 1, "unit": "mA"}
